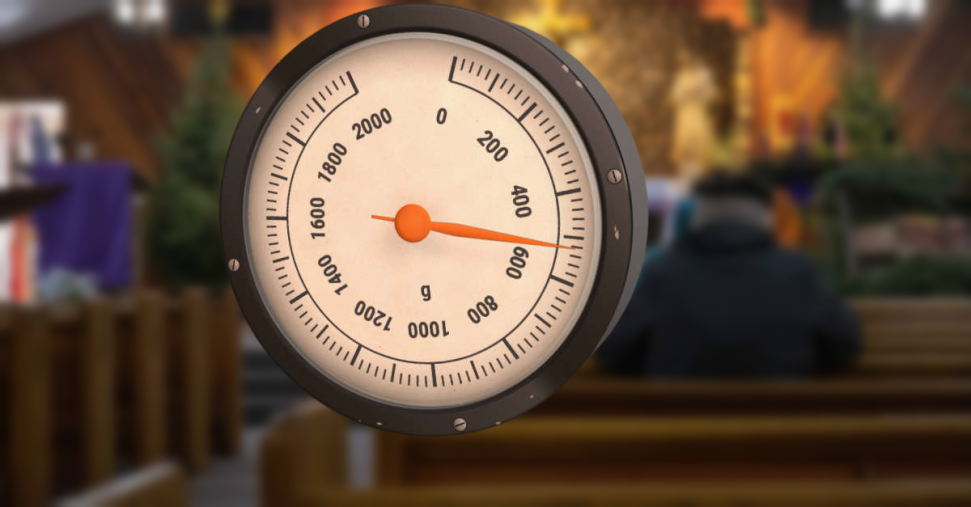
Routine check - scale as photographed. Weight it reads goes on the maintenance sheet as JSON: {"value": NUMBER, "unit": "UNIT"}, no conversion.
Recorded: {"value": 520, "unit": "g"}
